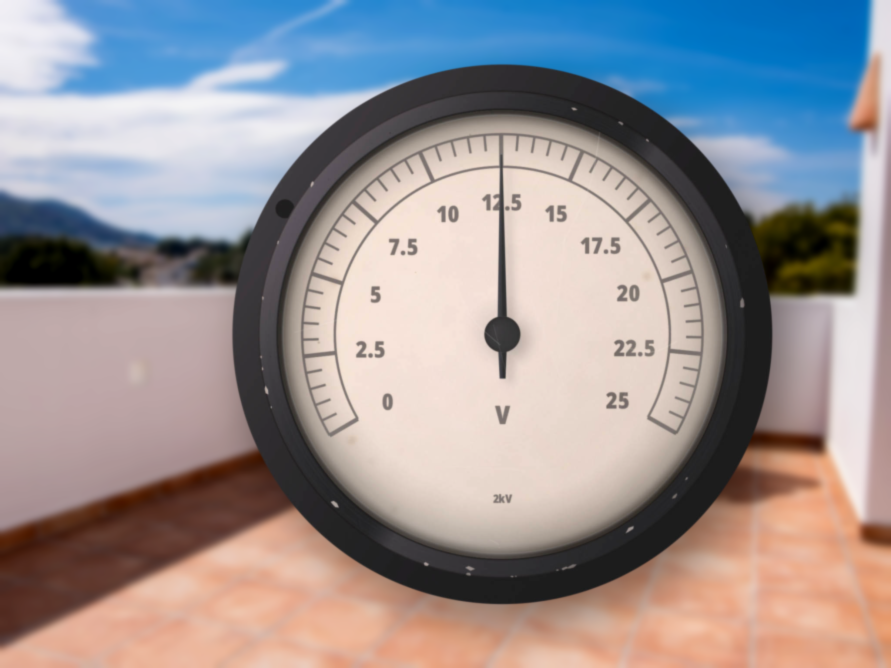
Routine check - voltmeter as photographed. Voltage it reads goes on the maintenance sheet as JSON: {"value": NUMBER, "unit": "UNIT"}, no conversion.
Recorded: {"value": 12.5, "unit": "V"}
